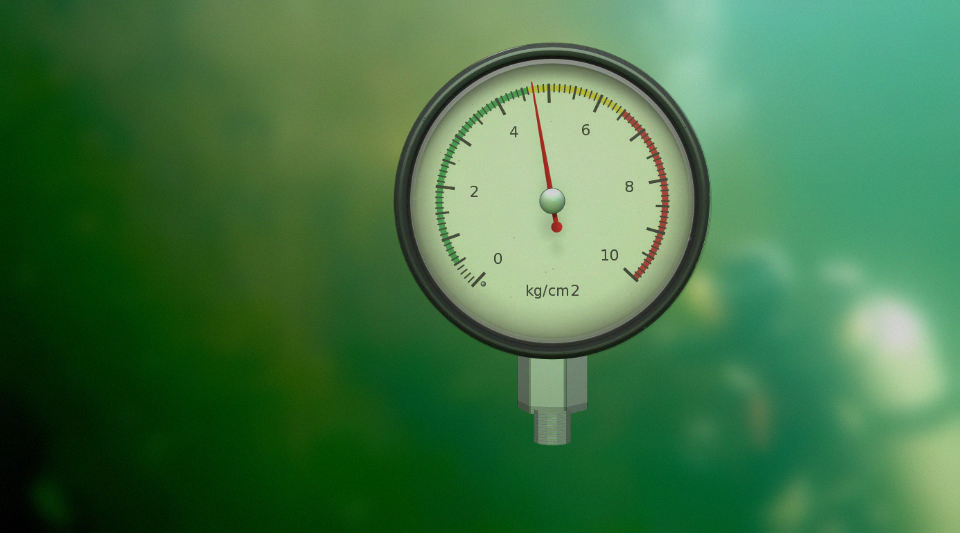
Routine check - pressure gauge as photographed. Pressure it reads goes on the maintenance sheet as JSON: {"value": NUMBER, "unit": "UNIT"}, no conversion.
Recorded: {"value": 4.7, "unit": "kg/cm²"}
